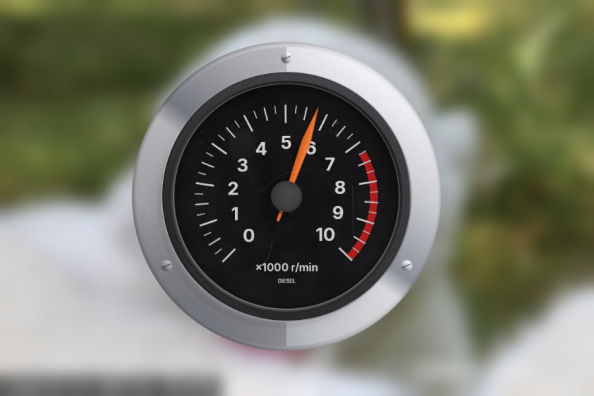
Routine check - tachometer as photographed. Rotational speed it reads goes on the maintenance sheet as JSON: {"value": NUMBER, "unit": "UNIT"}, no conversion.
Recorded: {"value": 5750, "unit": "rpm"}
